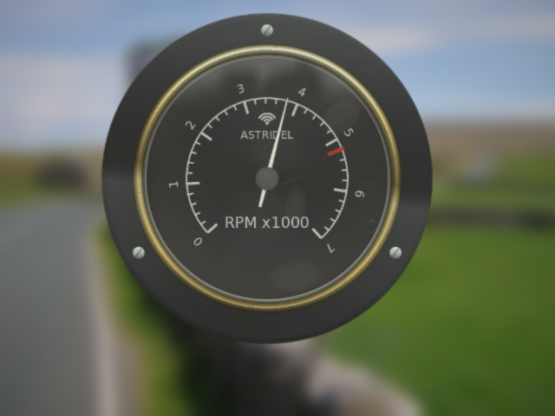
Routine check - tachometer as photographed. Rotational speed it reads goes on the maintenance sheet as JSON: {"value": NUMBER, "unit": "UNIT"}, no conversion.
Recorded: {"value": 3800, "unit": "rpm"}
